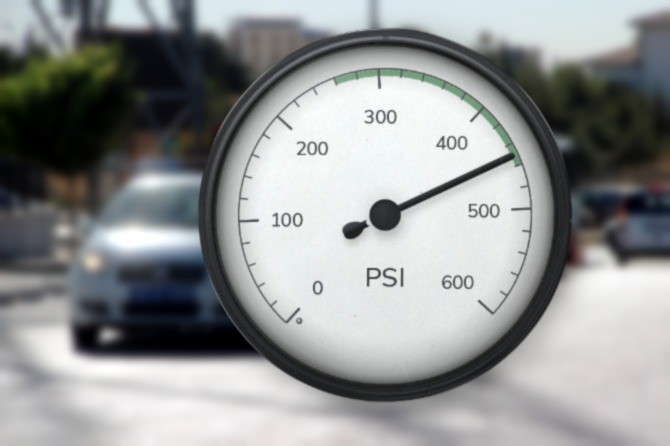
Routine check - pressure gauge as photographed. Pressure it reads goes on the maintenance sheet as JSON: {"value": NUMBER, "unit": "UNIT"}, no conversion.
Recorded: {"value": 450, "unit": "psi"}
